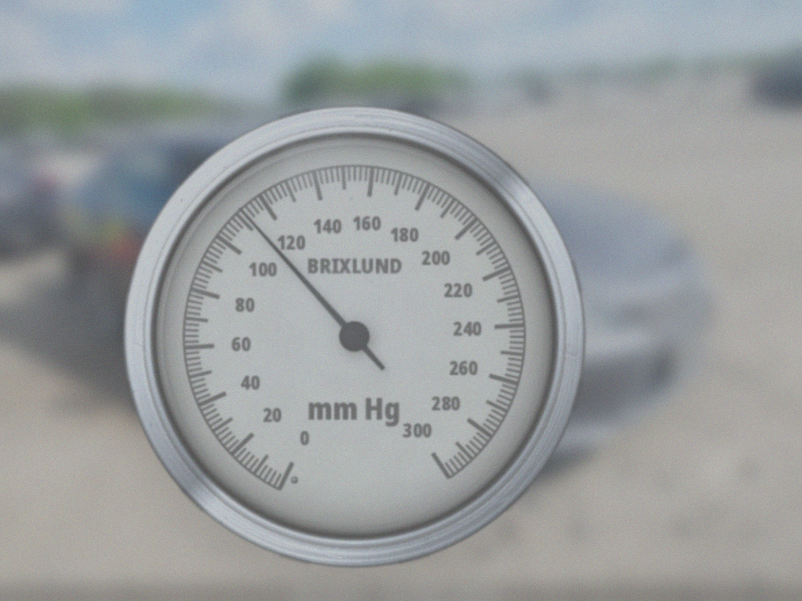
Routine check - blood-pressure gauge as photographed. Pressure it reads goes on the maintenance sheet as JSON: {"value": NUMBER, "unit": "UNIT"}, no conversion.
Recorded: {"value": 112, "unit": "mmHg"}
